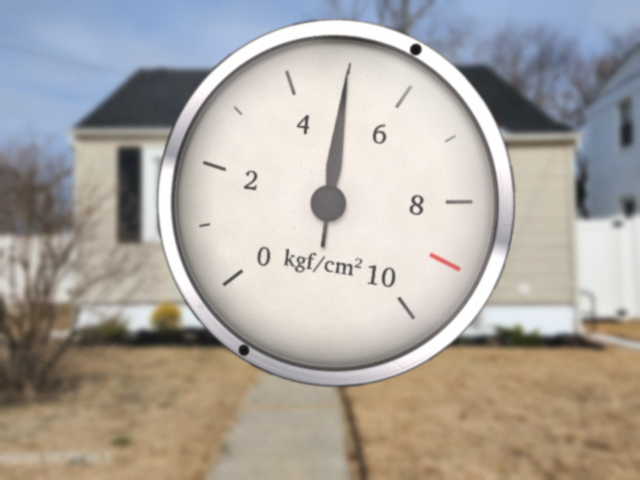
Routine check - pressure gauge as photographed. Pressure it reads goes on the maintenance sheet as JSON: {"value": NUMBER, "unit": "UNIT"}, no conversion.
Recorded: {"value": 5, "unit": "kg/cm²"}
